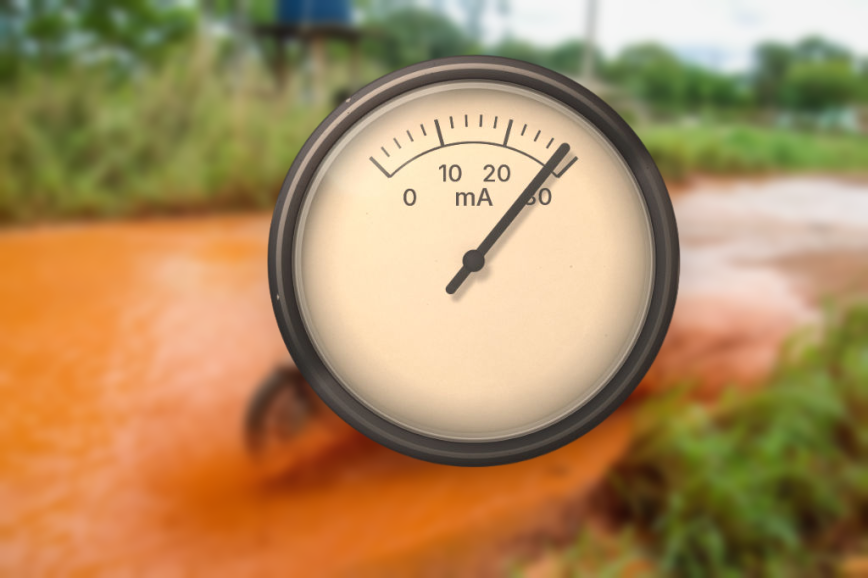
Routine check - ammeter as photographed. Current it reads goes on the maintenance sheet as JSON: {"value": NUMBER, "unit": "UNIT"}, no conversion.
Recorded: {"value": 28, "unit": "mA"}
